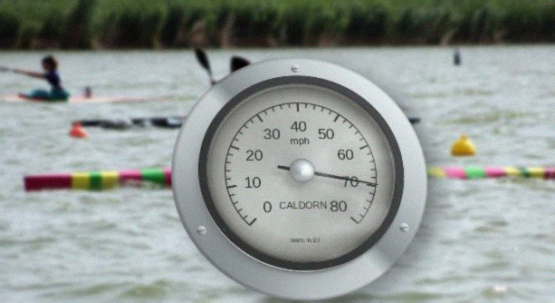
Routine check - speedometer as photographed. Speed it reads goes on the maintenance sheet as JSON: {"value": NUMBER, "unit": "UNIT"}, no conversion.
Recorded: {"value": 70, "unit": "mph"}
